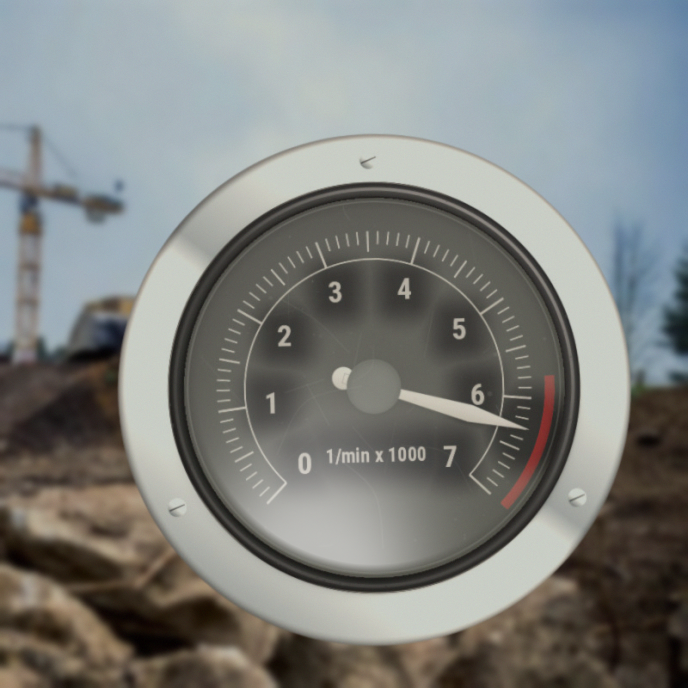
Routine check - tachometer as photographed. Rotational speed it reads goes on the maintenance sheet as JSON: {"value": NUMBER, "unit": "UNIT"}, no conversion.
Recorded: {"value": 6300, "unit": "rpm"}
